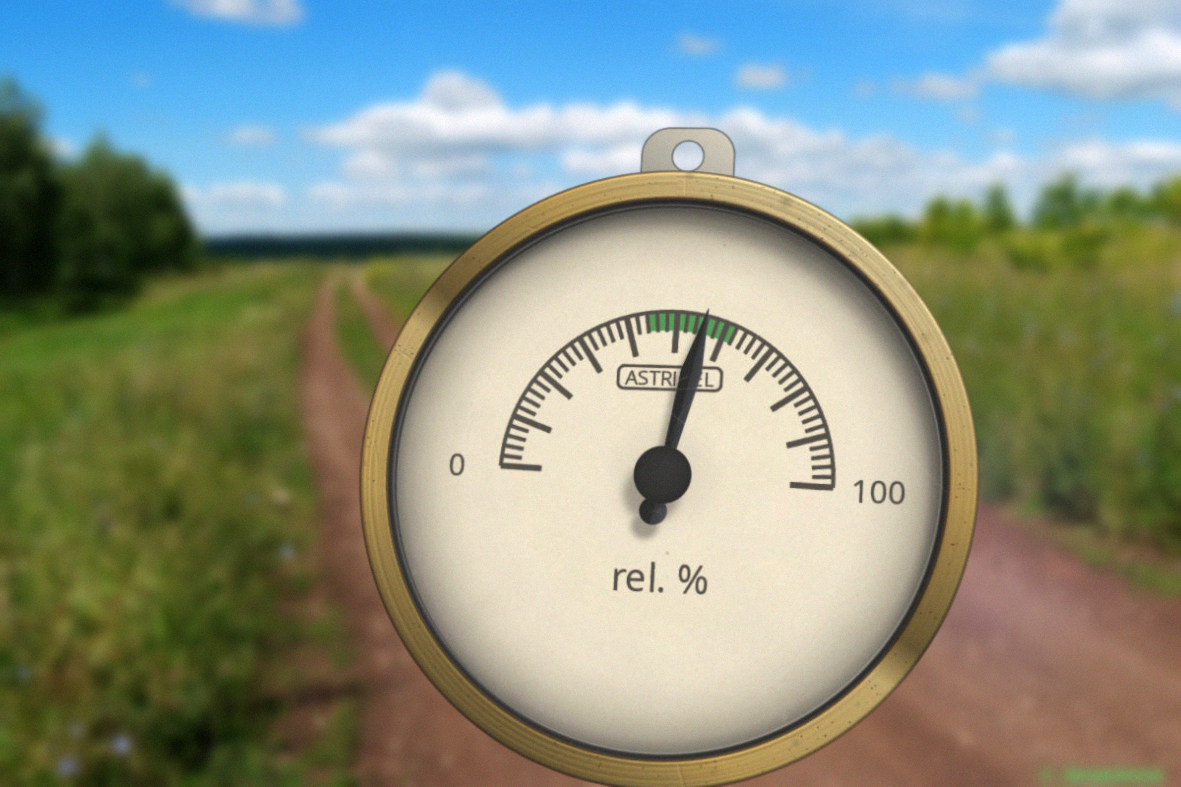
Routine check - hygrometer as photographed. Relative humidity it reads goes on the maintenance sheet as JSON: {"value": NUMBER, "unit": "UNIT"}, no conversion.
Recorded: {"value": 56, "unit": "%"}
